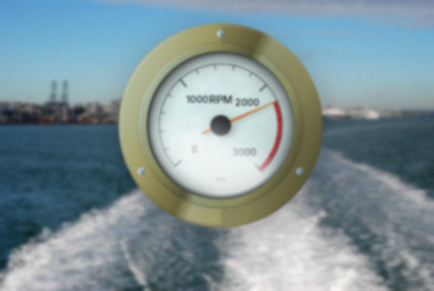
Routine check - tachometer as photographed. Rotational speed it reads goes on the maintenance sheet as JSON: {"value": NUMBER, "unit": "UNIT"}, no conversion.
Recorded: {"value": 2200, "unit": "rpm"}
